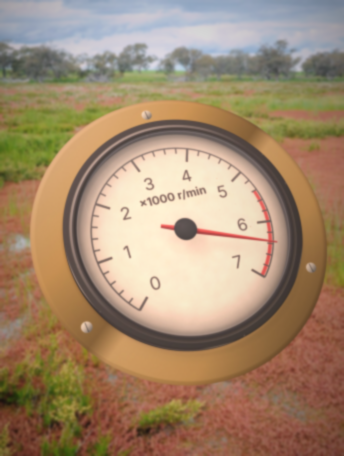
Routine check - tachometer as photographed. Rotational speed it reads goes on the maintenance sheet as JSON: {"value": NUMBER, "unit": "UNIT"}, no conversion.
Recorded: {"value": 6400, "unit": "rpm"}
